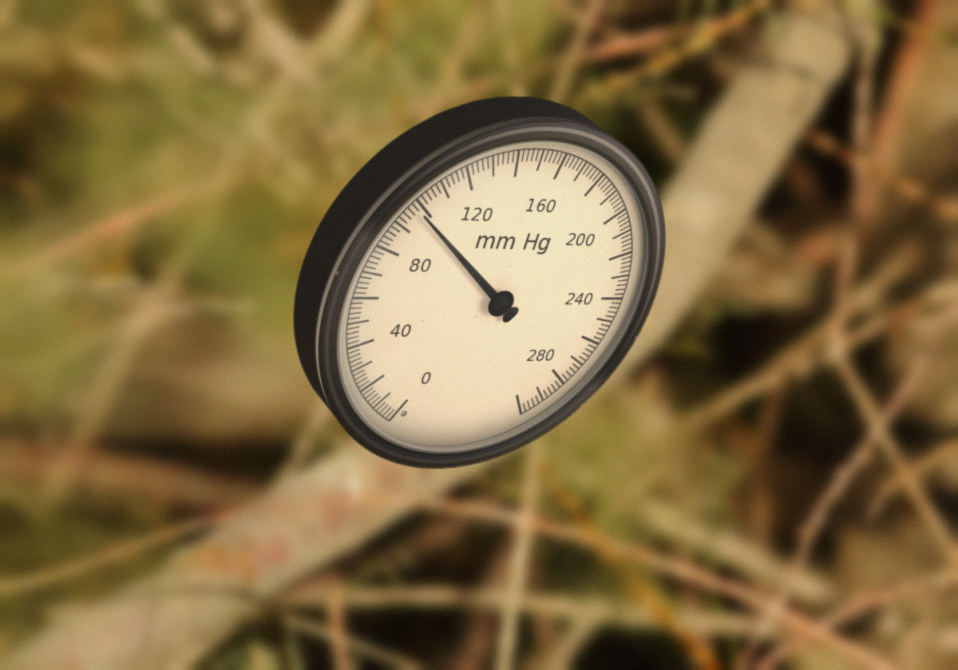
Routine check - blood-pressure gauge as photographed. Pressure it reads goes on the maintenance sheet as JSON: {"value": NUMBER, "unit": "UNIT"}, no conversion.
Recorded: {"value": 98, "unit": "mmHg"}
